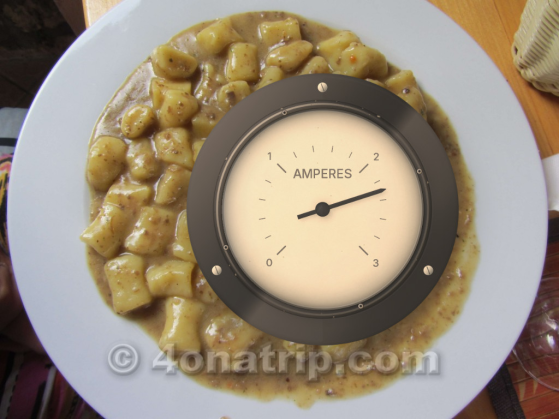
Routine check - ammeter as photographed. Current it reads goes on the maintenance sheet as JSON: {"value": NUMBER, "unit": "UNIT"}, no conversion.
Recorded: {"value": 2.3, "unit": "A"}
